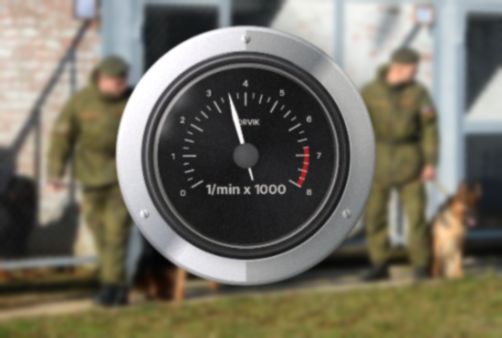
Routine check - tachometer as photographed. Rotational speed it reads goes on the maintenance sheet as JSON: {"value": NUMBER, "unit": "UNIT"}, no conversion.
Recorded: {"value": 3500, "unit": "rpm"}
